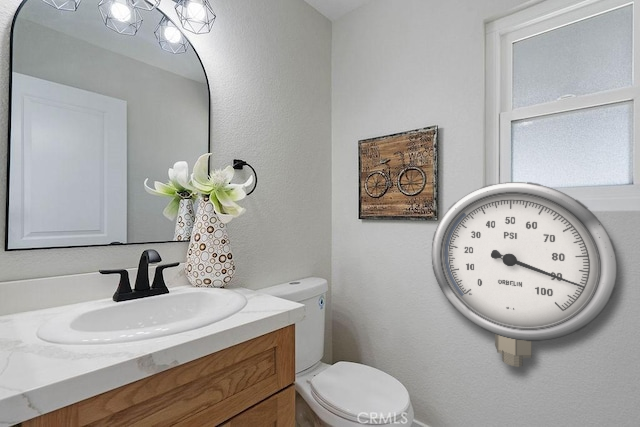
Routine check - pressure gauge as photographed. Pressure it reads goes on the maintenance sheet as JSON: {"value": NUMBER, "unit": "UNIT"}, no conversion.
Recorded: {"value": 90, "unit": "psi"}
